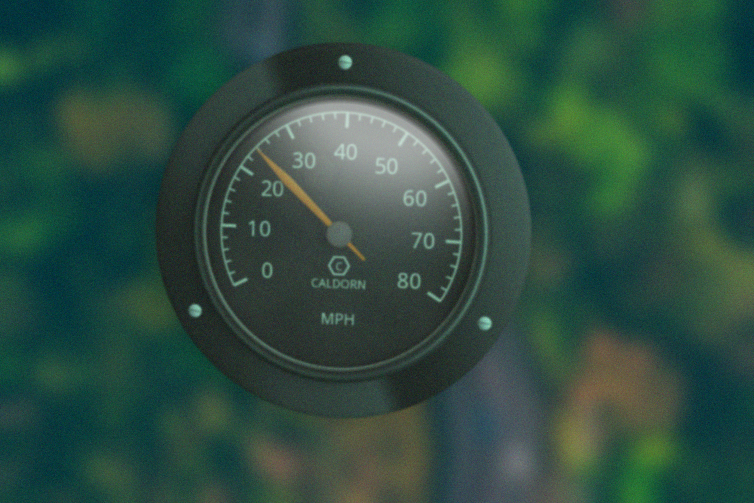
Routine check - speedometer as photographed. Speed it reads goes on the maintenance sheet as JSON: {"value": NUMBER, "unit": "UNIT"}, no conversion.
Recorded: {"value": 24, "unit": "mph"}
